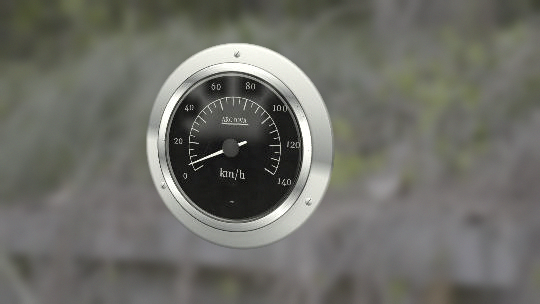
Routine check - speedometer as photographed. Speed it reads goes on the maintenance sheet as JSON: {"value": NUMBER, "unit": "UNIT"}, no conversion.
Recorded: {"value": 5, "unit": "km/h"}
